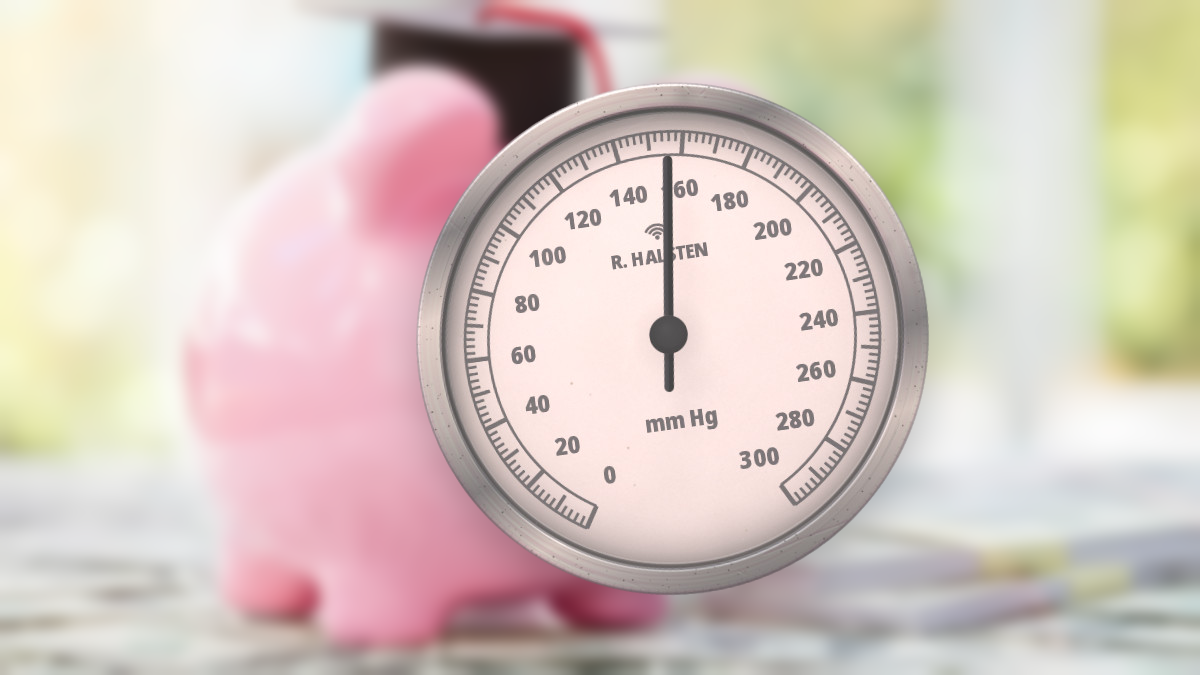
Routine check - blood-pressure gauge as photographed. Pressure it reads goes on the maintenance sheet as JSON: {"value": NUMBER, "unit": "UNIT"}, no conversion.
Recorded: {"value": 156, "unit": "mmHg"}
